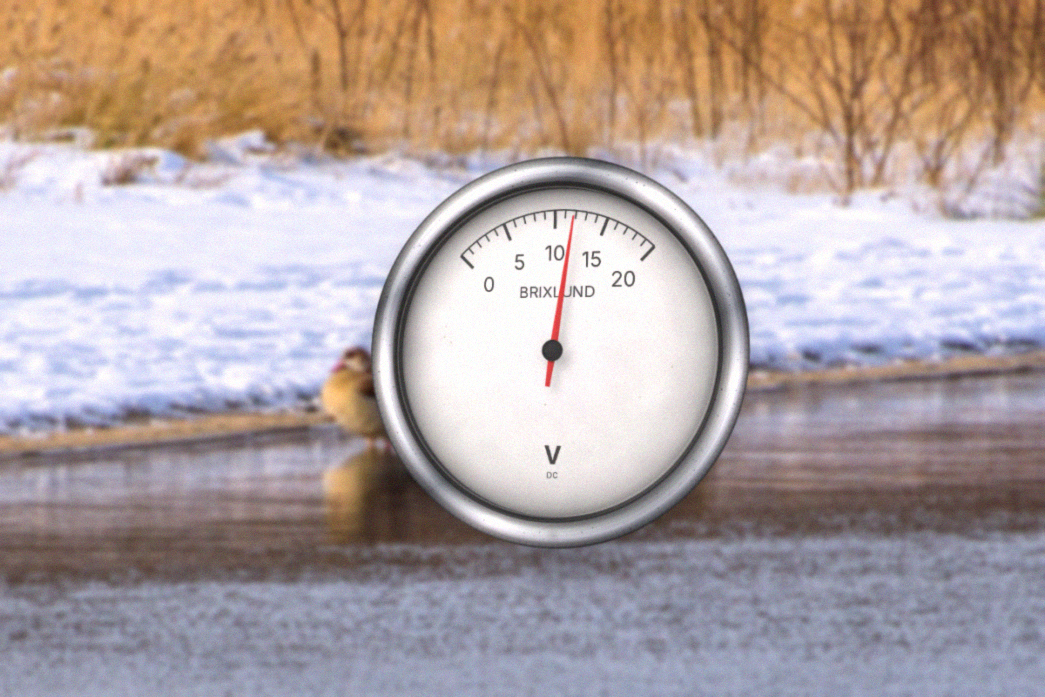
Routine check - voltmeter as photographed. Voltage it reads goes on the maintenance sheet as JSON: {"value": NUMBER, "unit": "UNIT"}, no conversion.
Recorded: {"value": 12, "unit": "V"}
